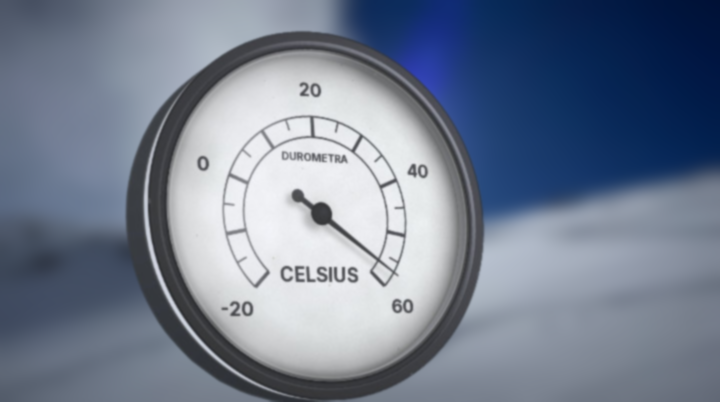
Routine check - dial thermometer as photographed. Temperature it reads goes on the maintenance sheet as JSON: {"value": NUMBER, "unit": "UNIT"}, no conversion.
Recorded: {"value": 57.5, "unit": "°C"}
